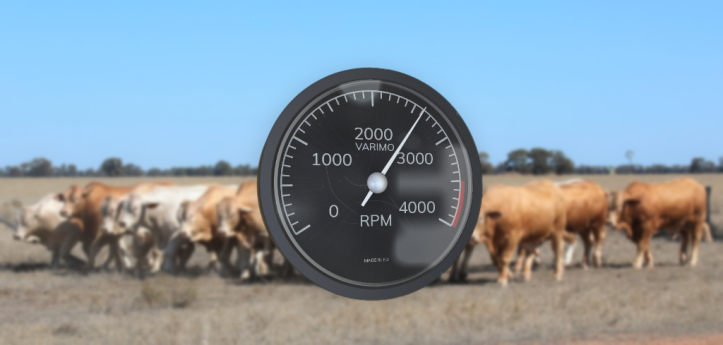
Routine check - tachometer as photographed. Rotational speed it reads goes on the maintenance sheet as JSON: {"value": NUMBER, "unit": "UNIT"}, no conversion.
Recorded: {"value": 2600, "unit": "rpm"}
